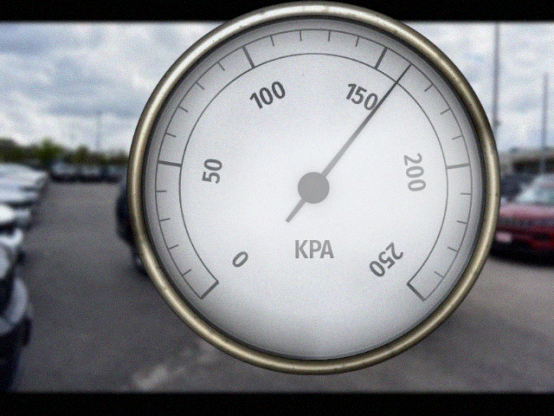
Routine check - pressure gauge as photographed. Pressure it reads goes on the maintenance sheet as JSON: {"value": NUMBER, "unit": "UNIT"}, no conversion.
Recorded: {"value": 160, "unit": "kPa"}
